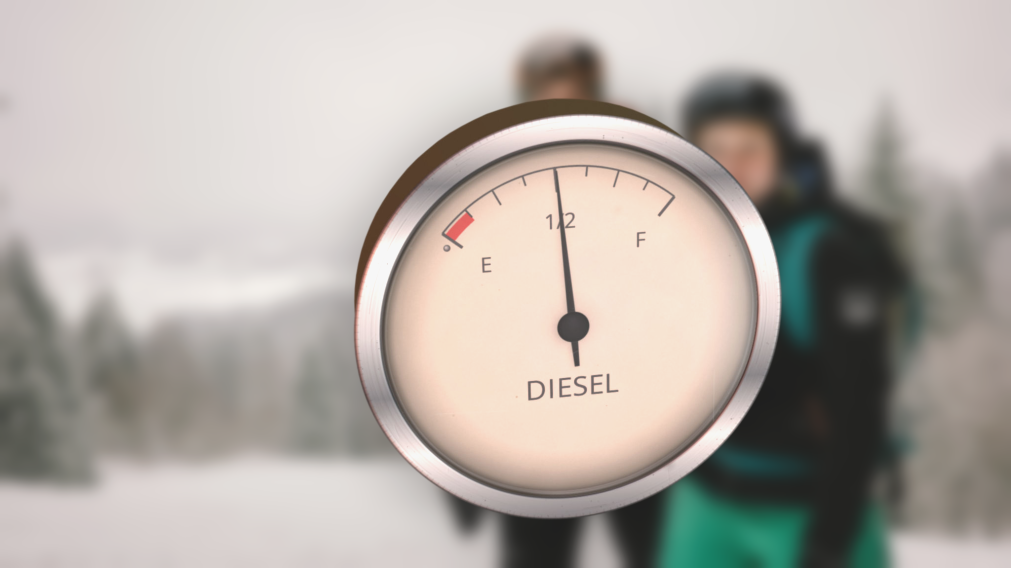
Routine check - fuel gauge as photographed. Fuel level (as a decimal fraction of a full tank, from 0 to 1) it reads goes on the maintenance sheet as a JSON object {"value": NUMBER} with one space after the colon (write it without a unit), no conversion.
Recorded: {"value": 0.5}
